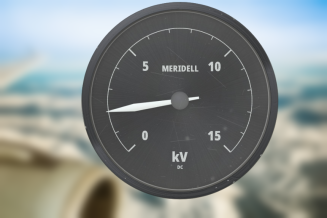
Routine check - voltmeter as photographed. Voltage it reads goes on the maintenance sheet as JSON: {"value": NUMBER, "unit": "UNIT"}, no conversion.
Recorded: {"value": 2, "unit": "kV"}
